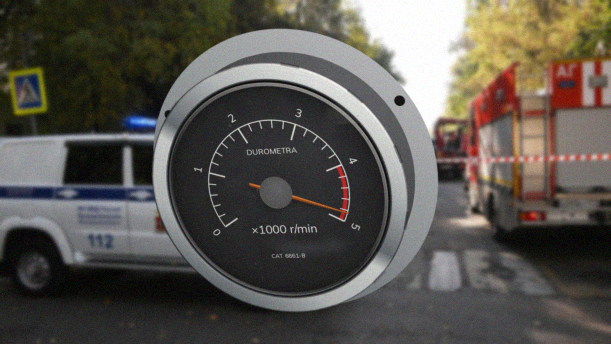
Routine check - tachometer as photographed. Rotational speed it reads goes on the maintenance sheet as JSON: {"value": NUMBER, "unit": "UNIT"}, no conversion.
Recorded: {"value": 4800, "unit": "rpm"}
